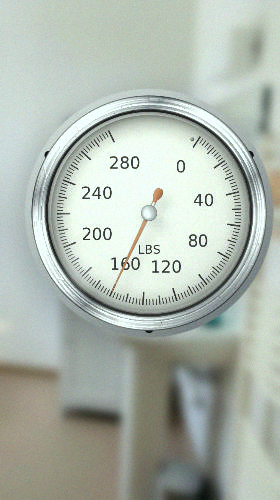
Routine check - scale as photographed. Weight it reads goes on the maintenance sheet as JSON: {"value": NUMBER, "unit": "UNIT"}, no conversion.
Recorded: {"value": 160, "unit": "lb"}
